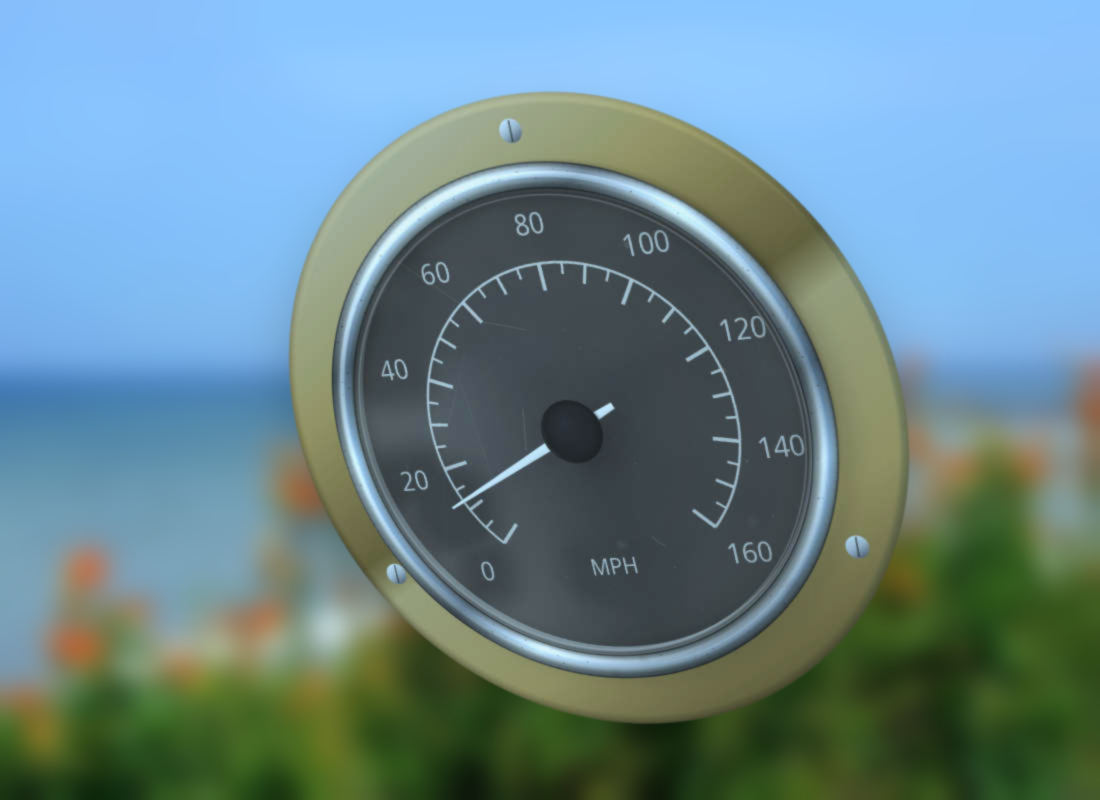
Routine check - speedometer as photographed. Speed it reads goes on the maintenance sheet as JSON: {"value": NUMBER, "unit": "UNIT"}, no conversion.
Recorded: {"value": 12.5, "unit": "mph"}
